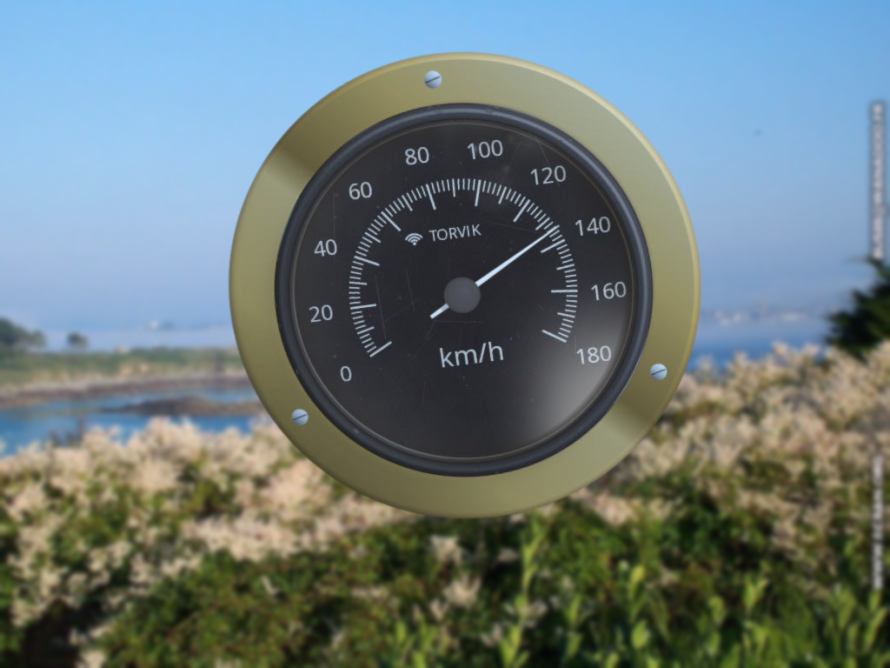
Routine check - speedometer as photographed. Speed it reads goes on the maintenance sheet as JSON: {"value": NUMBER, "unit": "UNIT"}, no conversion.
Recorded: {"value": 134, "unit": "km/h"}
